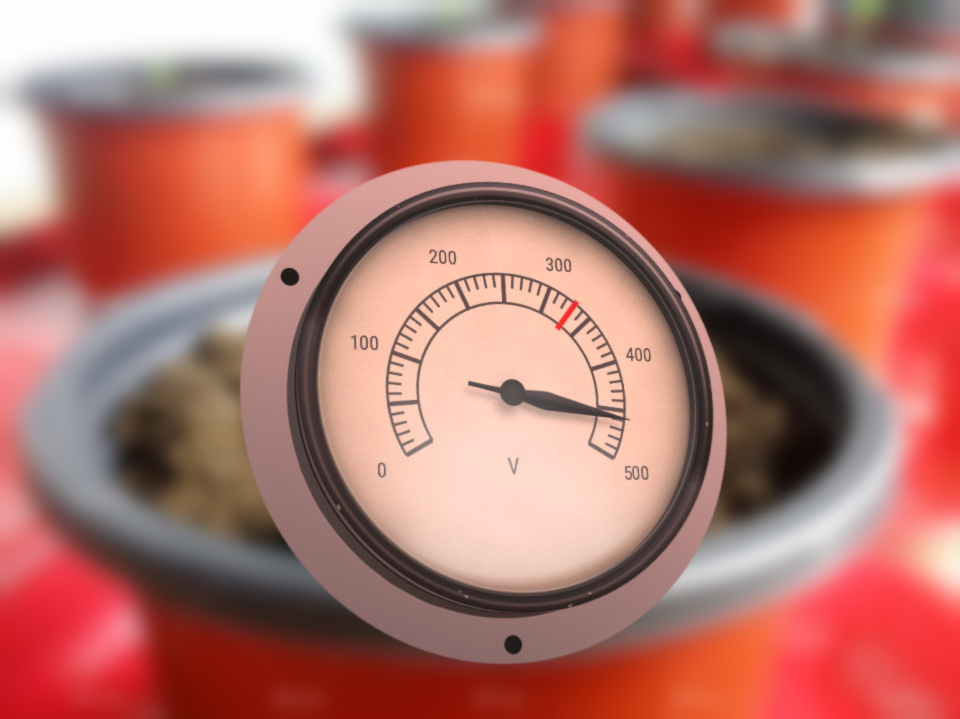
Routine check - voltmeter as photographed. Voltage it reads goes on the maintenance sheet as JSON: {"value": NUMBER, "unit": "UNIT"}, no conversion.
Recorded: {"value": 460, "unit": "V"}
